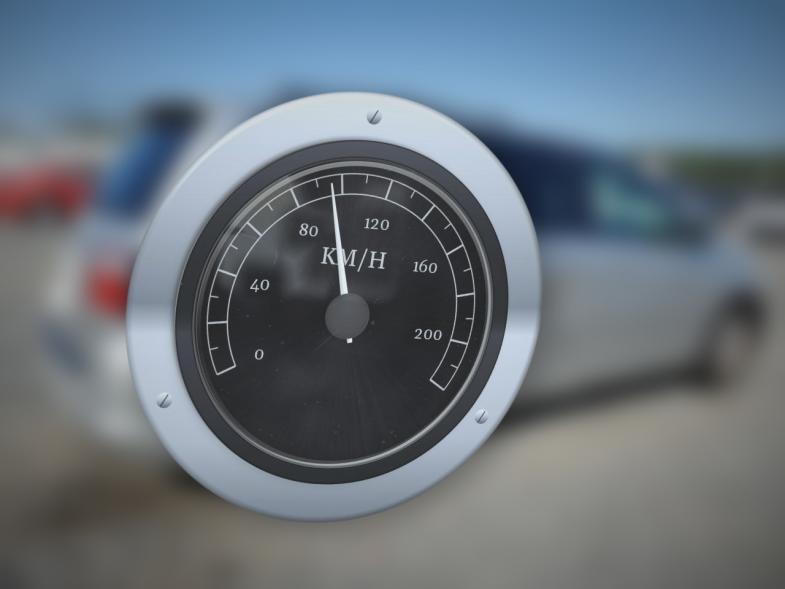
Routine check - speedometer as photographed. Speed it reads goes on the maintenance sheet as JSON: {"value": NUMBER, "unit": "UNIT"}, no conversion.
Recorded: {"value": 95, "unit": "km/h"}
